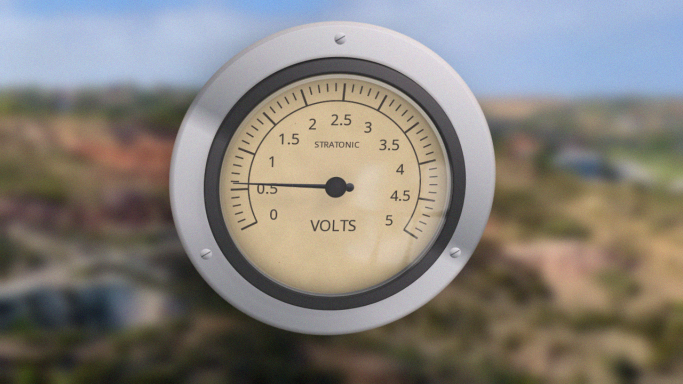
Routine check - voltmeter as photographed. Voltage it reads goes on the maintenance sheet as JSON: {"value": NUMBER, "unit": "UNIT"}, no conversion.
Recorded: {"value": 0.6, "unit": "V"}
